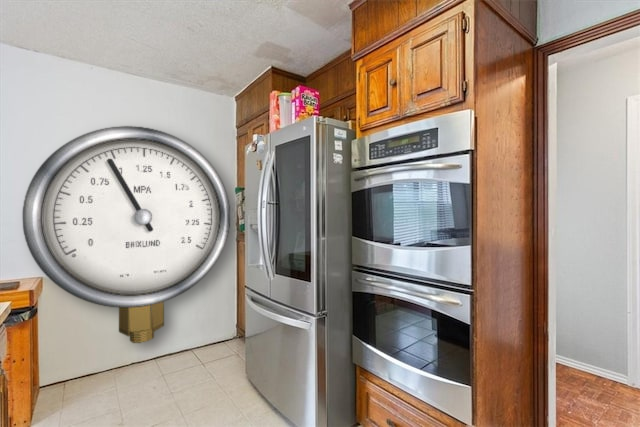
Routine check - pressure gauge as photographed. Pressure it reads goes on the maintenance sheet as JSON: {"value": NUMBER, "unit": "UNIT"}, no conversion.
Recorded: {"value": 0.95, "unit": "MPa"}
